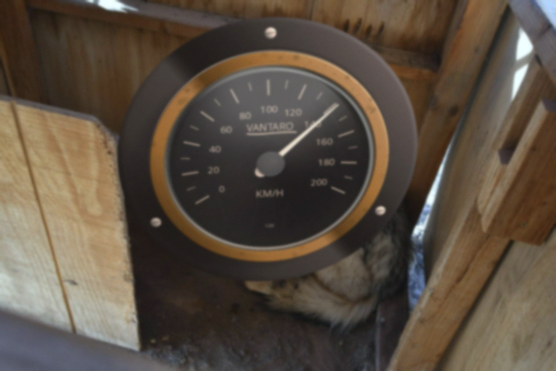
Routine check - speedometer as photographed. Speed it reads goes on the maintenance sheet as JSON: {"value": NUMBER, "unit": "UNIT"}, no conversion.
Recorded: {"value": 140, "unit": "km/h"}
